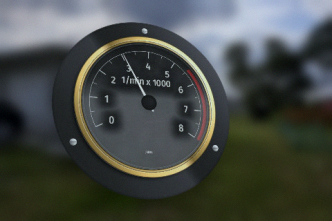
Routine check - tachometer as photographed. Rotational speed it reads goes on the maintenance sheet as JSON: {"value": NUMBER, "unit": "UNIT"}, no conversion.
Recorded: {"value": 3000, "unit": "rpm"}
